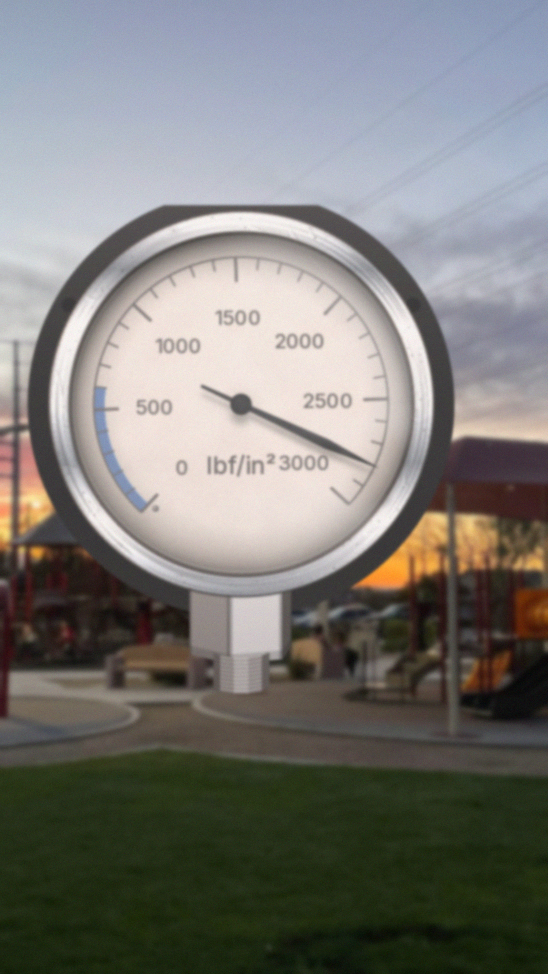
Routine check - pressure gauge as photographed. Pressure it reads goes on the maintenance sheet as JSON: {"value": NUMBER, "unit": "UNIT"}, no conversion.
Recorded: {"value": 2800, "unit": "psi"}
